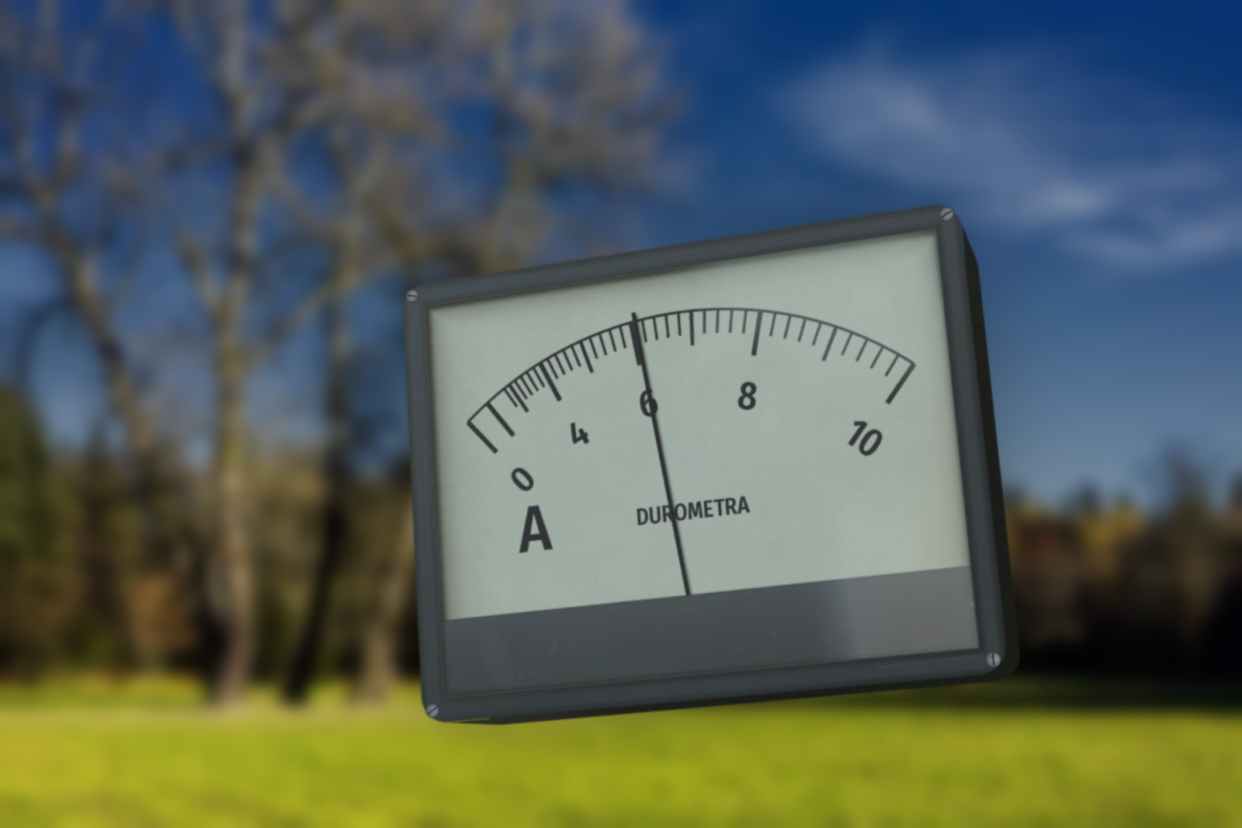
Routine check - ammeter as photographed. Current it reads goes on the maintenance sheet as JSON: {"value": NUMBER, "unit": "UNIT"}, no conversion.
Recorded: {"value": 6.1, "unit": "A"}
